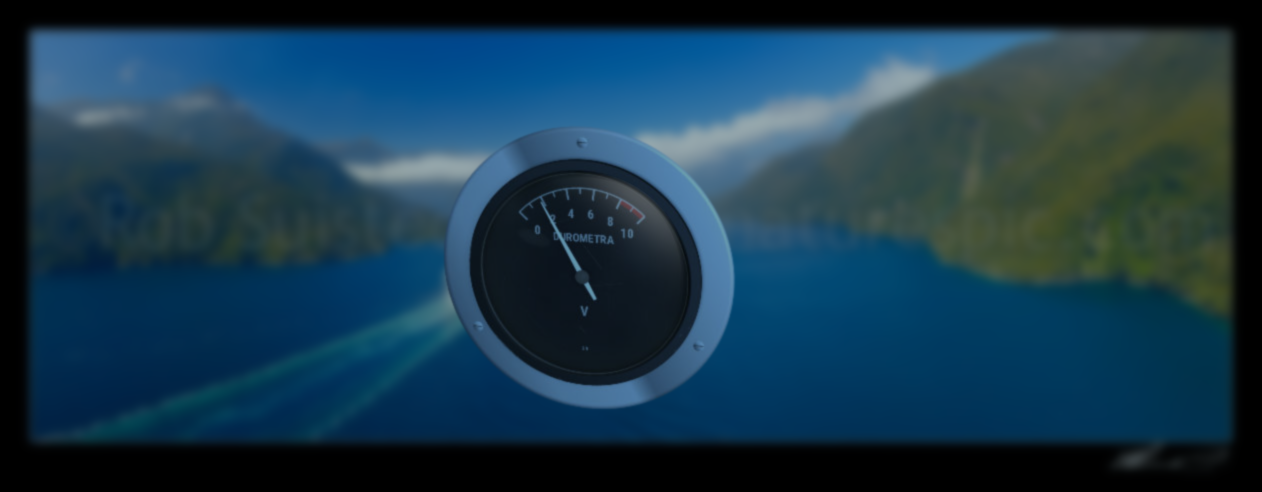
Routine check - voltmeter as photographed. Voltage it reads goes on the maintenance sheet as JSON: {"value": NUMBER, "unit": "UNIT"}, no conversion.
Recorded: {"value": 2, "unit": "V"}
